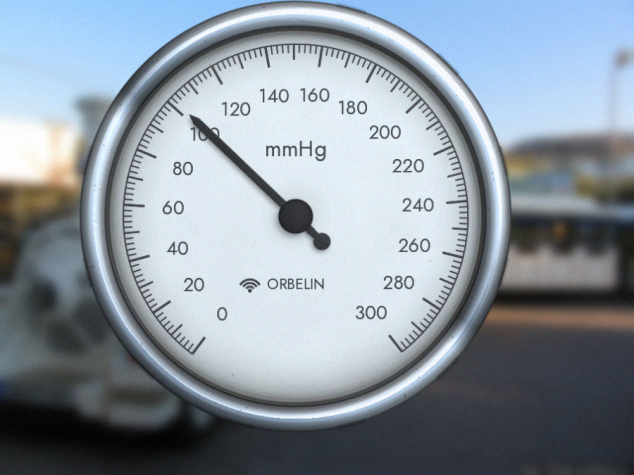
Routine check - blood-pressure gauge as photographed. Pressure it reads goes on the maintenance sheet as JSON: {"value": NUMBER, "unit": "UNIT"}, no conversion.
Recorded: {"value": 102, "unit": "mmHg"}
